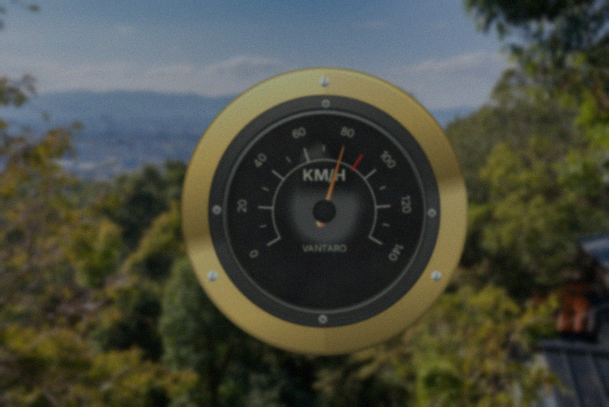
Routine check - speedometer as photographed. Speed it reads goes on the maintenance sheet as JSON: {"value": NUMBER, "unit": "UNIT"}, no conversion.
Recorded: {"value": 80, "unit": "km/h"}
